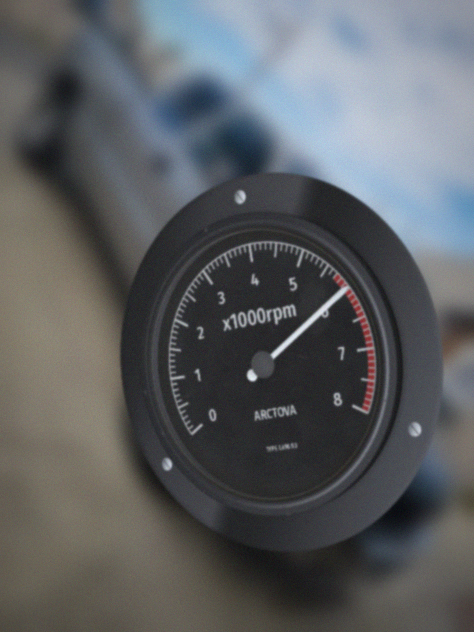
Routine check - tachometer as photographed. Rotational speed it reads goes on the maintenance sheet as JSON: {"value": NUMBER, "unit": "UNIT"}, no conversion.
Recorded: {"value": 6000, "unit": "rpm"}
